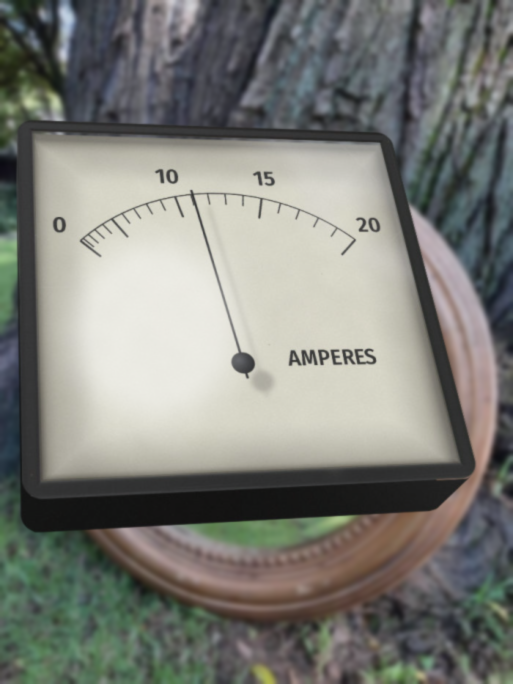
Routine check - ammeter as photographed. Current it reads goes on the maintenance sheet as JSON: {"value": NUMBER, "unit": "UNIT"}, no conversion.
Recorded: {"value": 11, "unit": "A"}
